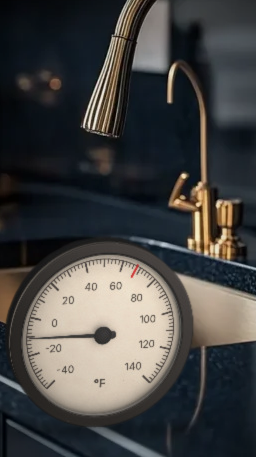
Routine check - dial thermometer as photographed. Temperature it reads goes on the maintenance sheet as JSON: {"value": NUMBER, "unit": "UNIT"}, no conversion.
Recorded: {"value": -10, "unit": "°F"}
